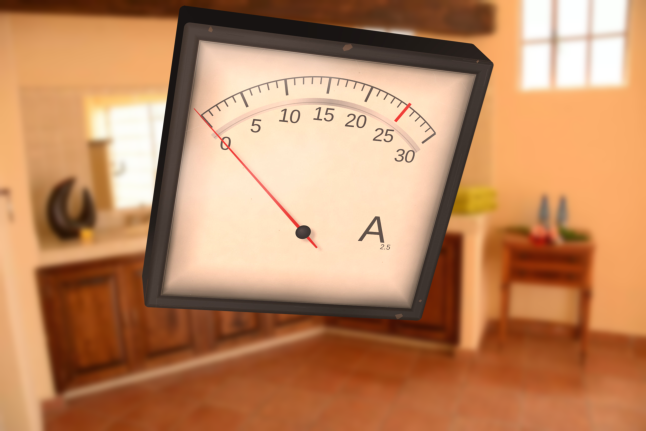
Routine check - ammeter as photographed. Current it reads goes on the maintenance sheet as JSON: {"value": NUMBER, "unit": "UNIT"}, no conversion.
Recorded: {"value": 0, "unit": "A"}
